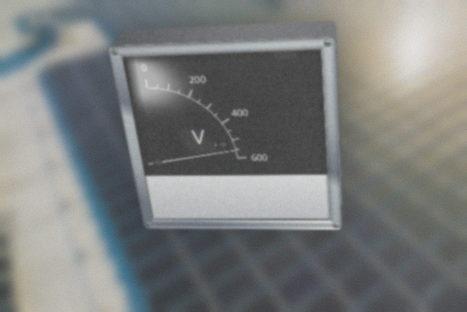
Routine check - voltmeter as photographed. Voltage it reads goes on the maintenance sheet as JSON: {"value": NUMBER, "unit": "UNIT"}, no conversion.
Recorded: {"value": 550, "unit": "V"}
